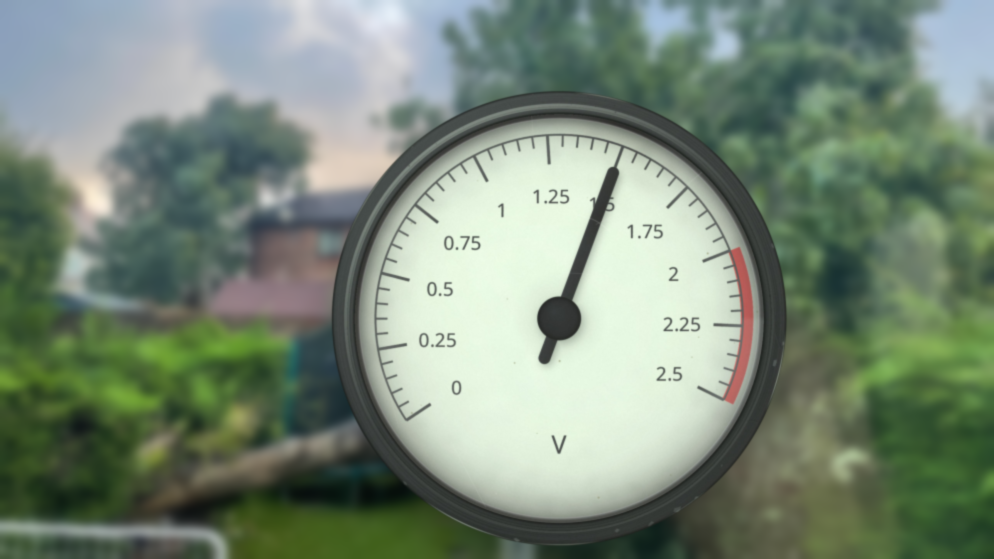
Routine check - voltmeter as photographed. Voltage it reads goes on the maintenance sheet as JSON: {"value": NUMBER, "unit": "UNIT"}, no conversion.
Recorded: {"value": 1.5, "unit": "V"}
